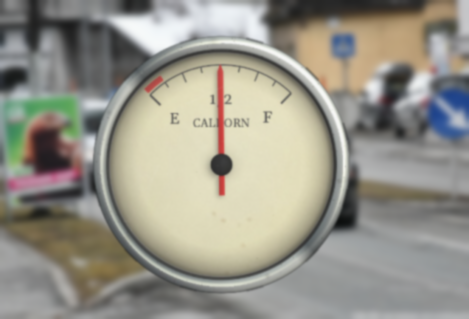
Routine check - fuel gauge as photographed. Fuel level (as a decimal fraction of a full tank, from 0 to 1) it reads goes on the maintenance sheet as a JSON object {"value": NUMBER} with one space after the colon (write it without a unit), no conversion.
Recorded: {"value": 0.5}
